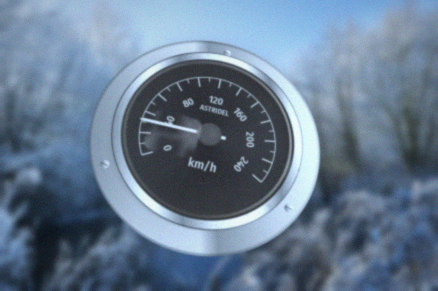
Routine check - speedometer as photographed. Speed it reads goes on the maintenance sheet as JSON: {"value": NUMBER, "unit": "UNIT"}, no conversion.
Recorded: {"value": 30, "unit": "km/h"}
